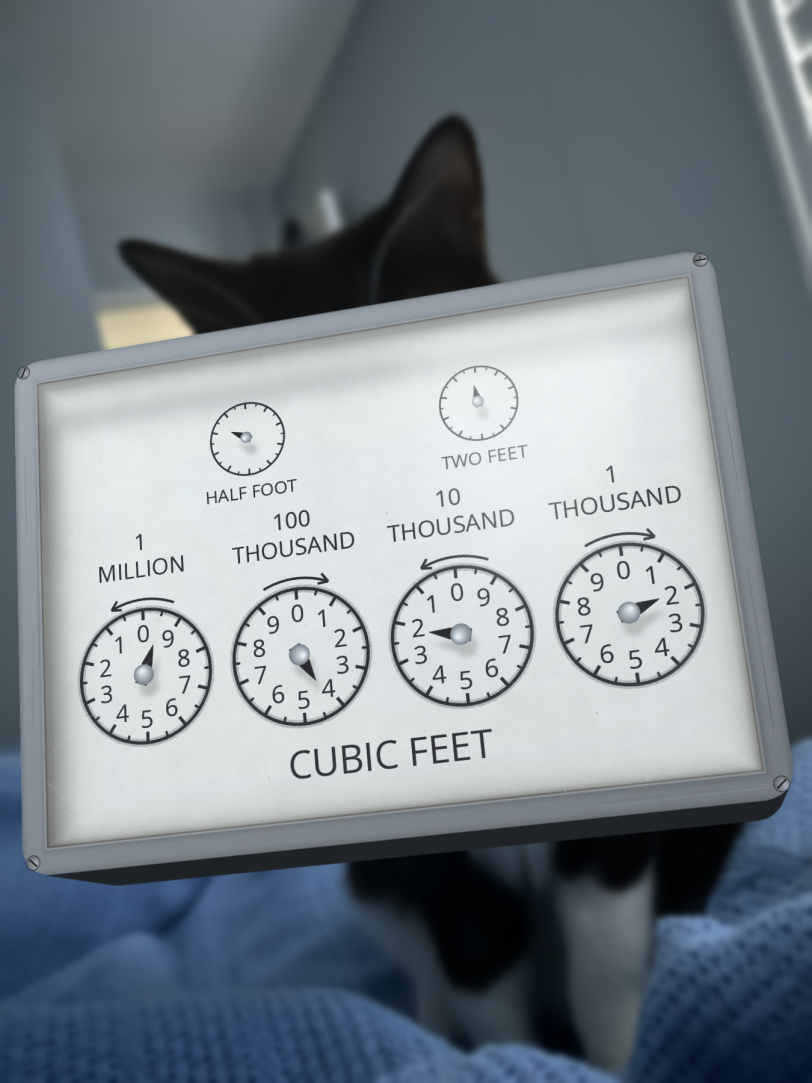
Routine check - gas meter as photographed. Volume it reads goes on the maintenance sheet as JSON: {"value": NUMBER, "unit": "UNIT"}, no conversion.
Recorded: {"value": 942200, "unit": "ft³"}
